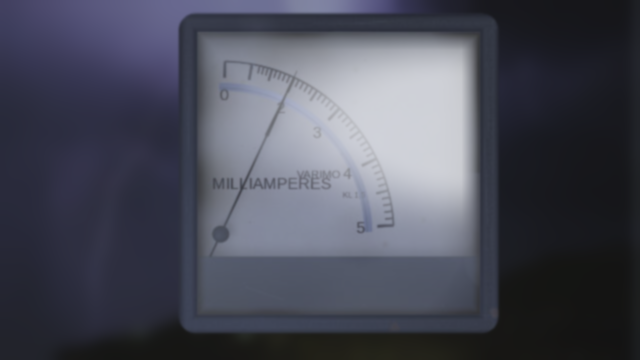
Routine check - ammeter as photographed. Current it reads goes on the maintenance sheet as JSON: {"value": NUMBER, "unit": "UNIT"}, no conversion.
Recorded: {"value": 2, "unit": "mA"}
